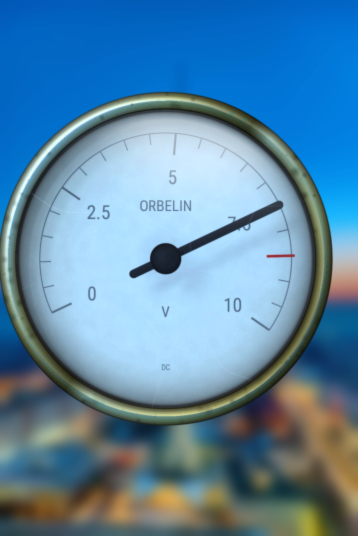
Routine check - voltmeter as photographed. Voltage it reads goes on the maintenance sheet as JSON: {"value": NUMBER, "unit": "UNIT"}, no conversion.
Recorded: {"value": 7.5, "unit": "V"}
